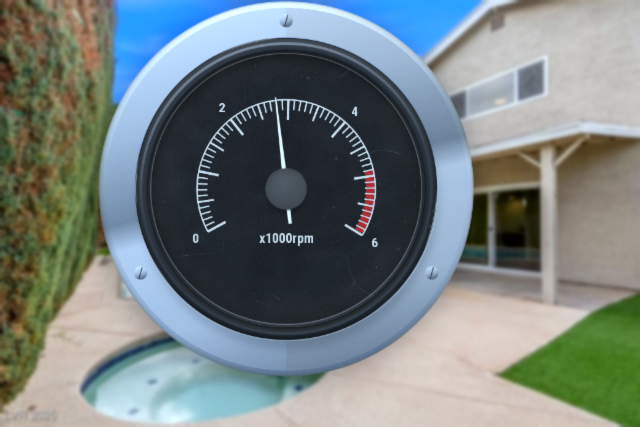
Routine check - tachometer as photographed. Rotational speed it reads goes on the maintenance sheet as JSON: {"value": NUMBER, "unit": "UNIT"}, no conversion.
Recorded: {"value": 2800, "unit": "rpm"}
